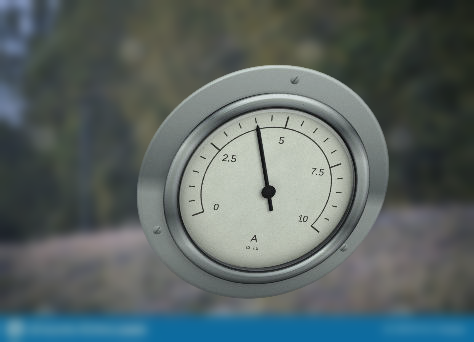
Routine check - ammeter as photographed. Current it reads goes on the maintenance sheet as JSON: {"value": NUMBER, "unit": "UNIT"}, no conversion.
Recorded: {"value": 4, "unit": "A"}
